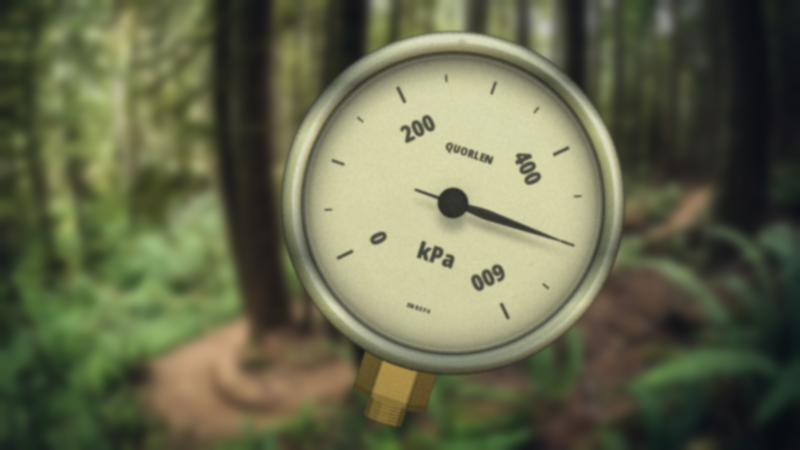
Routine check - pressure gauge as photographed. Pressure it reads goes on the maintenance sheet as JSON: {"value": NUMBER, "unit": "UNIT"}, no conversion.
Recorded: {"value": 500, "unit": "kPa"}
